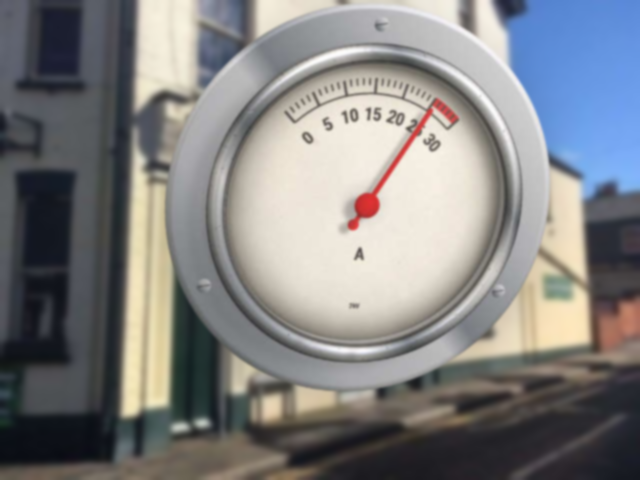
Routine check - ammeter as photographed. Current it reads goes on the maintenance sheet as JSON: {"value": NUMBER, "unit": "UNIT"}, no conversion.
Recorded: {"value": 25, "unit": "A"}
